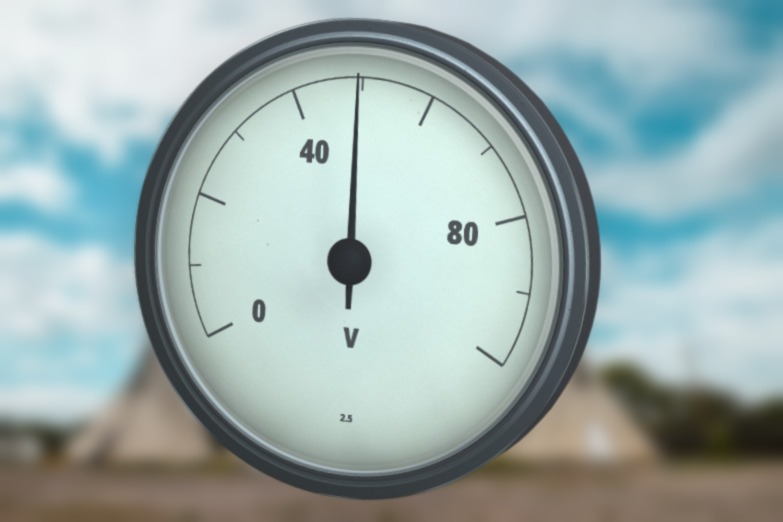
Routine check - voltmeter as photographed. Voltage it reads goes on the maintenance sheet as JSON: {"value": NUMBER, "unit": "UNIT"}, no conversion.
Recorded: {"value": 50, "unit": "V"}
